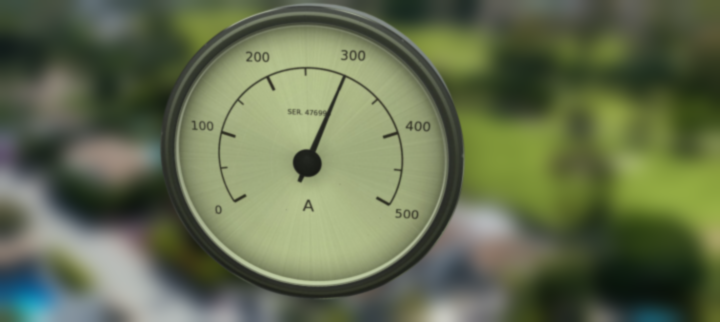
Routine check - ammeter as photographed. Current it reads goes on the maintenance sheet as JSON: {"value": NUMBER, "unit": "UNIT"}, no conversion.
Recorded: {"value": 300, "unit": "A"}
